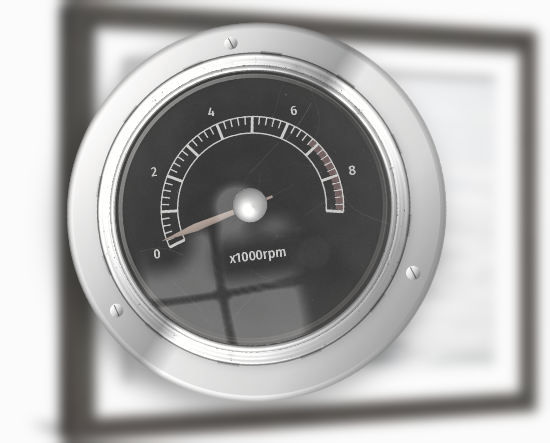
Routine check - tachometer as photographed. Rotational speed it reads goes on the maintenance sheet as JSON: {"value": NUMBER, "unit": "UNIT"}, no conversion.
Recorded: {"value": 200, "unit": "rpm"}
